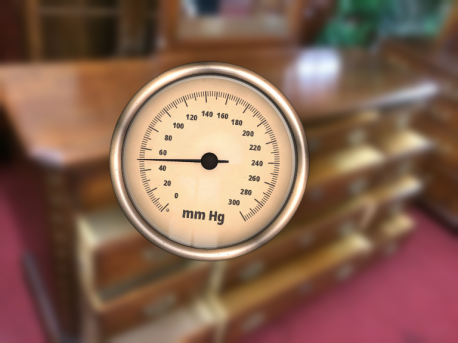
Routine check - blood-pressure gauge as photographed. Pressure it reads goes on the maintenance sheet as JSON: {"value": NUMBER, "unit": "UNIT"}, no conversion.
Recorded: {"value": 50, "unit": "mmHg"}
